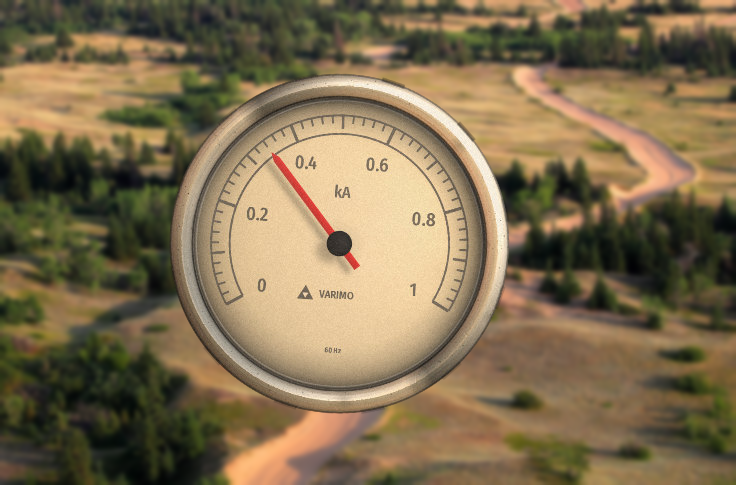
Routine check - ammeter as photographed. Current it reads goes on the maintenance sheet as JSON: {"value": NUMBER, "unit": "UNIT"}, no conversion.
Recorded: {"value": 0.34, "unit": "kA"}
